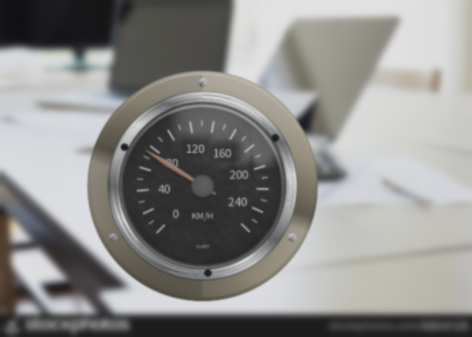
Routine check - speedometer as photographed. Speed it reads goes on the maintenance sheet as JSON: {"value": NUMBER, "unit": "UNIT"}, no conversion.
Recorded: {"value": 75, "unit": "km/h"}
